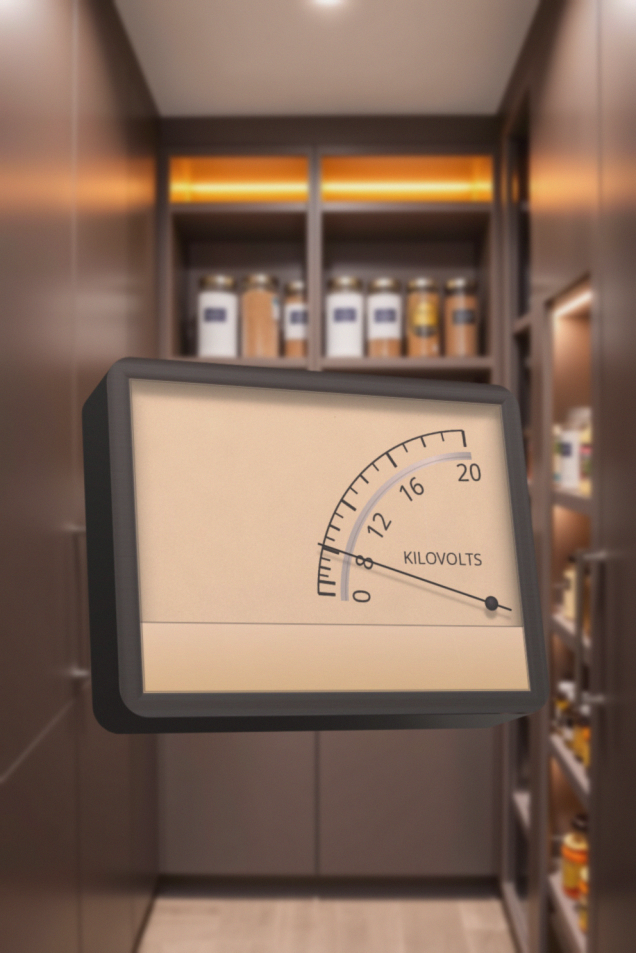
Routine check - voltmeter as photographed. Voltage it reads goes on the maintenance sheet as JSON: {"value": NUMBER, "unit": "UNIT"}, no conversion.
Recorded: {"value": 8, "unit": "kV"}
